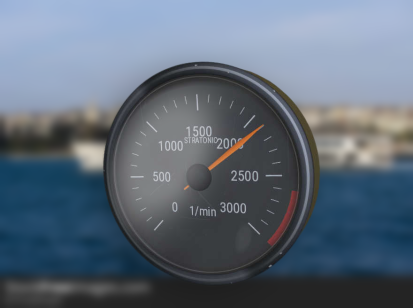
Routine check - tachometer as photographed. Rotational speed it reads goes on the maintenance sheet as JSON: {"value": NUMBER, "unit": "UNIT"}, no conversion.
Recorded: {"value": 2100, "unit": "rpm"}
